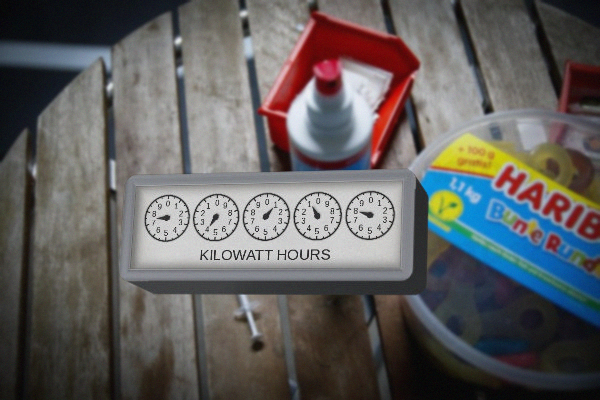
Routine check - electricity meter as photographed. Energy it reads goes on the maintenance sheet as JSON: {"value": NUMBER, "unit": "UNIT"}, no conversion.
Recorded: {"value": 74108, "unit": "kWh"}
